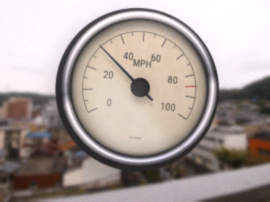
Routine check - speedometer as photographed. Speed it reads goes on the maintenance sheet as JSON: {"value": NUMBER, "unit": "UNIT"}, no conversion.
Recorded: {"value": 30, "unit": "mph"}
